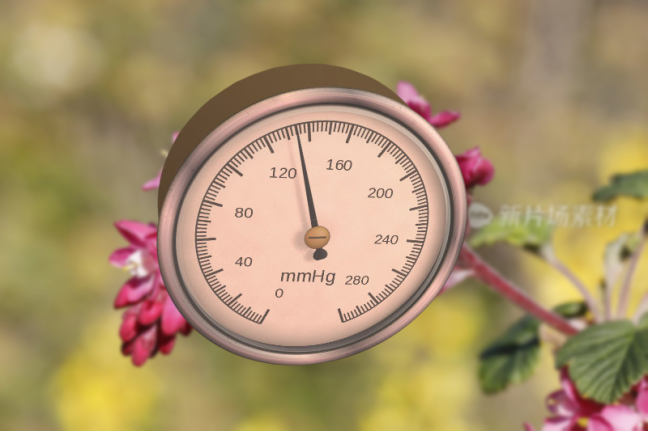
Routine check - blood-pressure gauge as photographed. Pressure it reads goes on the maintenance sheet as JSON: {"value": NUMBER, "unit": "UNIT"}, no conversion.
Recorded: {"value": 134, "unit": "mmHg"}
